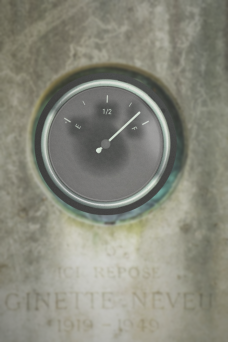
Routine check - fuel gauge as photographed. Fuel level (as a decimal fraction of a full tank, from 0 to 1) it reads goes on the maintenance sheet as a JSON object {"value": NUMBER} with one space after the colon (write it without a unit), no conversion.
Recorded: {"value": 0.875}
